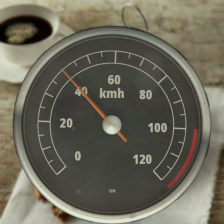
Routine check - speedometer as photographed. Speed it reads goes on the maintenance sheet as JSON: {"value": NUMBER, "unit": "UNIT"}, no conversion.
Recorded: {"value": 40, "unit": "km/h"}
